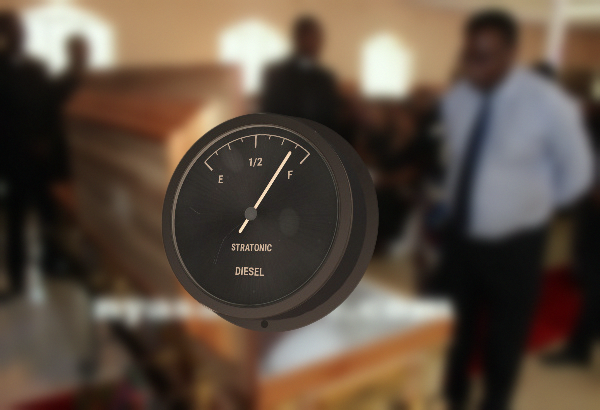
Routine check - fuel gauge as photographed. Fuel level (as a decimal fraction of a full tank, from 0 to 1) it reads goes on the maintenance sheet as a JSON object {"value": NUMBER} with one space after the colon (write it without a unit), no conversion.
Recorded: {"value": 0.875}
